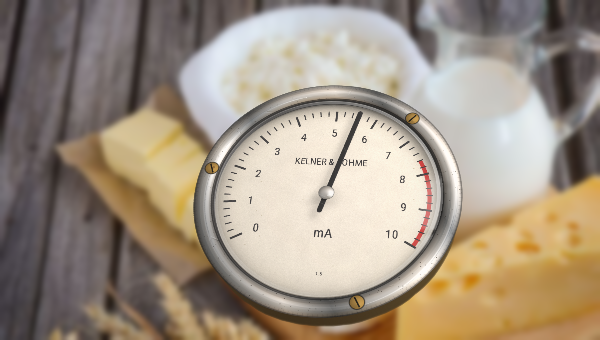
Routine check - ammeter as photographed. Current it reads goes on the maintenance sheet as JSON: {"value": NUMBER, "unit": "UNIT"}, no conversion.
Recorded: {"value": 5.6, "unit": "mA"}
